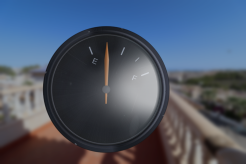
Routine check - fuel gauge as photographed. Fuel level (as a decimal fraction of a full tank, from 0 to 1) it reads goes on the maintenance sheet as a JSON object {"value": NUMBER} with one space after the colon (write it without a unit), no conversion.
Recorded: {"value": 0.25}
